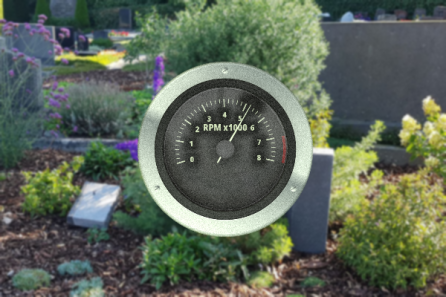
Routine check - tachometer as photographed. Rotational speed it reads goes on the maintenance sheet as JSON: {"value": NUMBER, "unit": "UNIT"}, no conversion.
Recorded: {"value": 5200, "unit": "rpm"}
